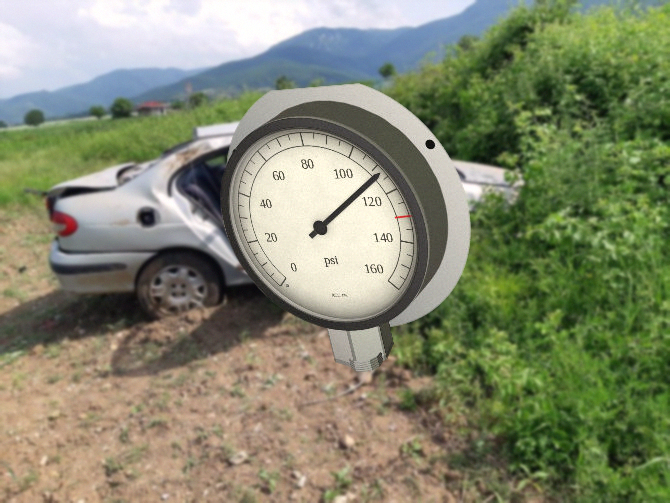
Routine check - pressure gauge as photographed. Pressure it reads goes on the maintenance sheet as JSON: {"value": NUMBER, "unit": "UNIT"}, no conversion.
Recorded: {"value": 112.5, "unit": "psi"}
